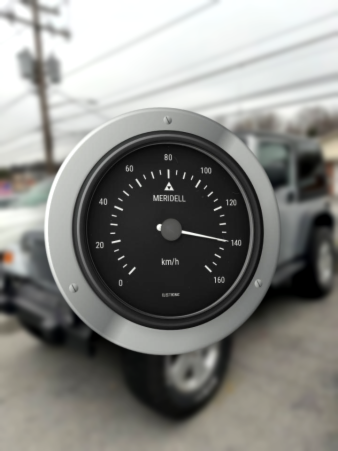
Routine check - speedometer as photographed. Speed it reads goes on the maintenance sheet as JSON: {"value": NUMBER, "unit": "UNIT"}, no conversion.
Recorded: {"value": 140, "unit": "km/h"}
